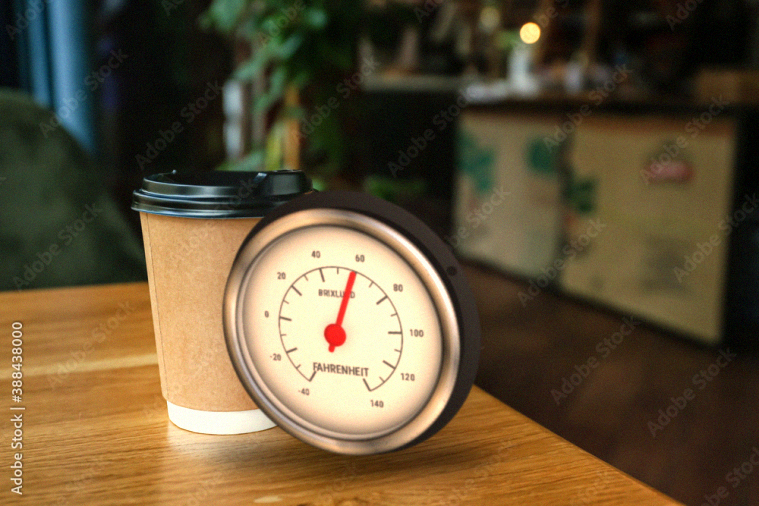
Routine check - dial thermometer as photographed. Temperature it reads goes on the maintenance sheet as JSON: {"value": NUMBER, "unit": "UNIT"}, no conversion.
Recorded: {"value": 60, "unit": "°F"}
